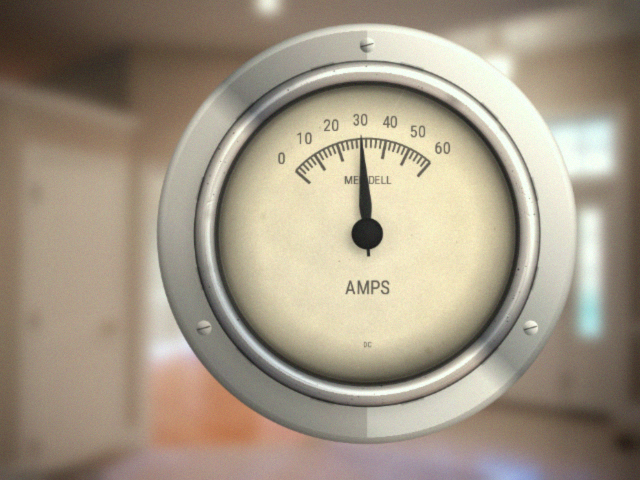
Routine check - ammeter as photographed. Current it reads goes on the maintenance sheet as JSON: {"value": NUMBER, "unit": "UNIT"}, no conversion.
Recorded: {"value": 30, "unit": "A"}
